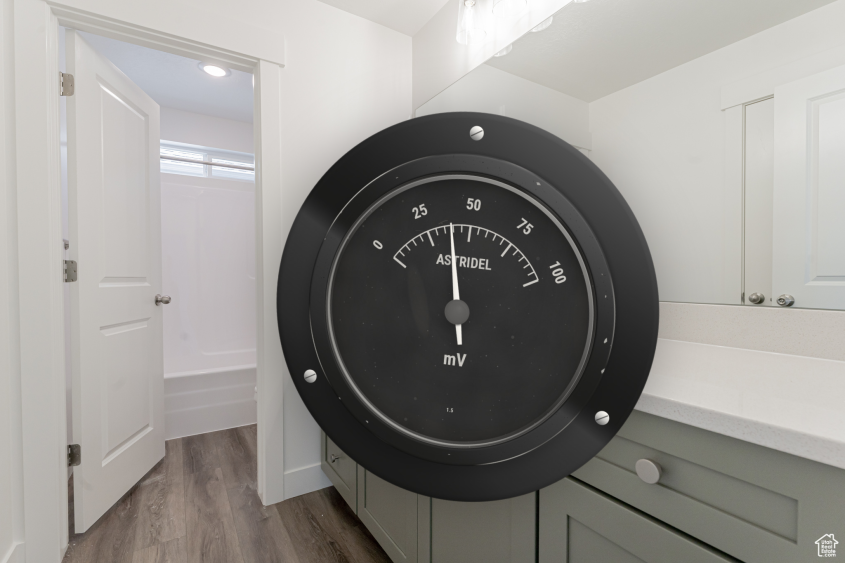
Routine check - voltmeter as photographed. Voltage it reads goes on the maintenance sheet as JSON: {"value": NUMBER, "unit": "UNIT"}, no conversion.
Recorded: {"value": 40, "unit": "mV"}
